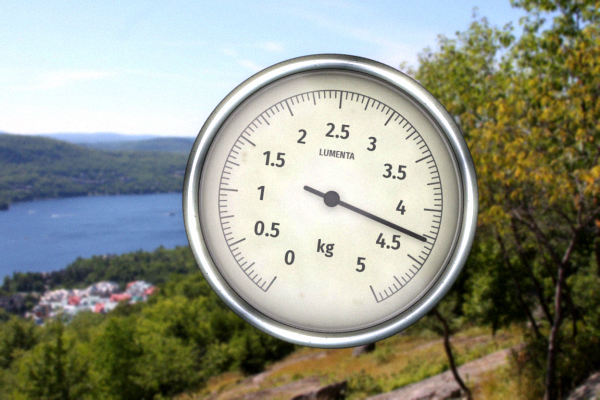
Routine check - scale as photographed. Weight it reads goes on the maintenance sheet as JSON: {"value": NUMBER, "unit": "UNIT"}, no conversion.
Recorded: {"value": 4.3, "unit": "kg"}
